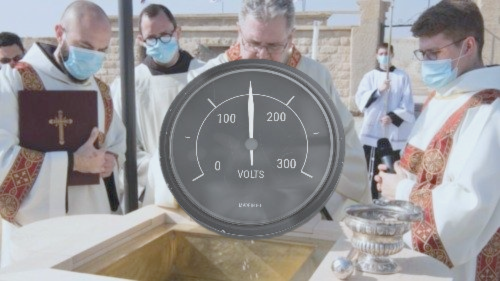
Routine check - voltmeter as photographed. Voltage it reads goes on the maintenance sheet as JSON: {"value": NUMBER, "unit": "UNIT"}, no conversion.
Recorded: {"value": 150, "unit": "V"}
